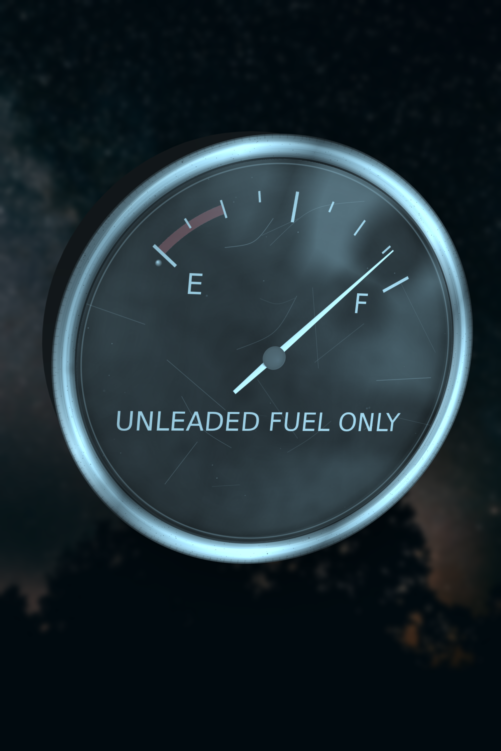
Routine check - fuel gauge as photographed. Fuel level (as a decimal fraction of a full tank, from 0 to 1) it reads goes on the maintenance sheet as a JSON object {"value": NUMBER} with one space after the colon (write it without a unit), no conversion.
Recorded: {"value": 0.875}
